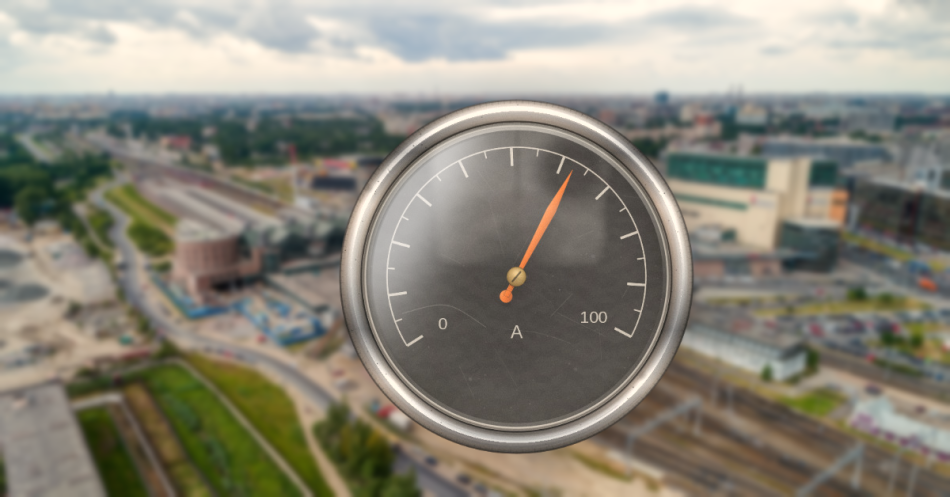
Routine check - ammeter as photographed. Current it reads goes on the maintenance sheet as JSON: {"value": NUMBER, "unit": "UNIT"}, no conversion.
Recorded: {"value": 62.5, "unit": "A"}
